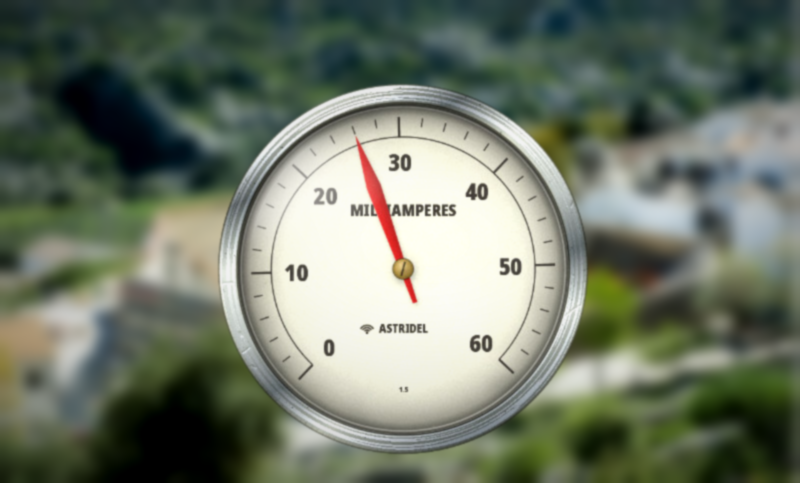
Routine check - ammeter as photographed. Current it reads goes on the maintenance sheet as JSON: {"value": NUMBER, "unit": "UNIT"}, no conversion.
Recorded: {"value": 26, "unit": "mA"}
